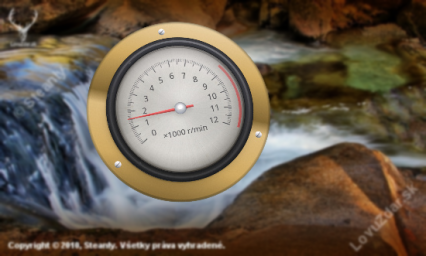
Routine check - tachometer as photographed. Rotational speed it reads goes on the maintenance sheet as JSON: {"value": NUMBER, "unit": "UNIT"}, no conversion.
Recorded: {"value": 1500, "unit": "rpm"}
